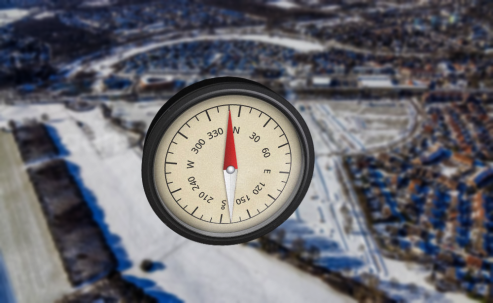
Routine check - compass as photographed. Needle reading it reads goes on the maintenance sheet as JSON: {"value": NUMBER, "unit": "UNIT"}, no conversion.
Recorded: {"value": 350, "unit": "°"}
